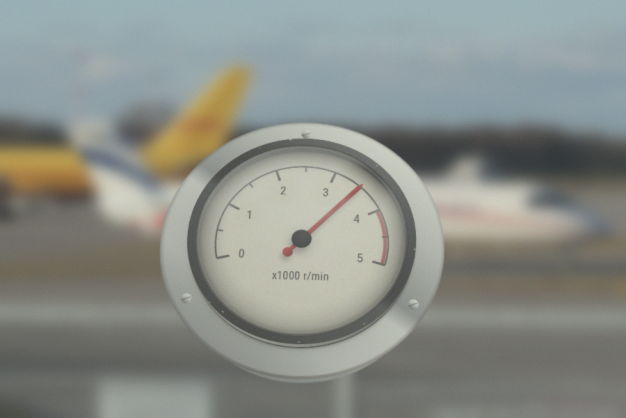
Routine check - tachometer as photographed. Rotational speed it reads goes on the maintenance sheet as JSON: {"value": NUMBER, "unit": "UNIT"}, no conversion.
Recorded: {"value": 3500, "unit": "rpm"}
